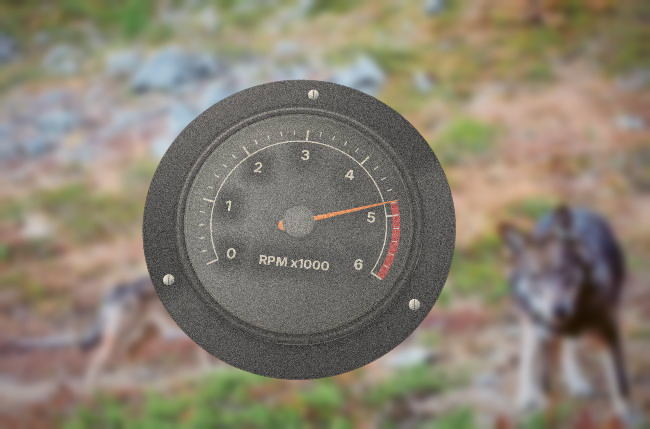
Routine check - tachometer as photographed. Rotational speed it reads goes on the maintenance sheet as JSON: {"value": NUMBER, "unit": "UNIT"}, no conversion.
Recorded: {"value": 4800, "unit": "rpm"}
